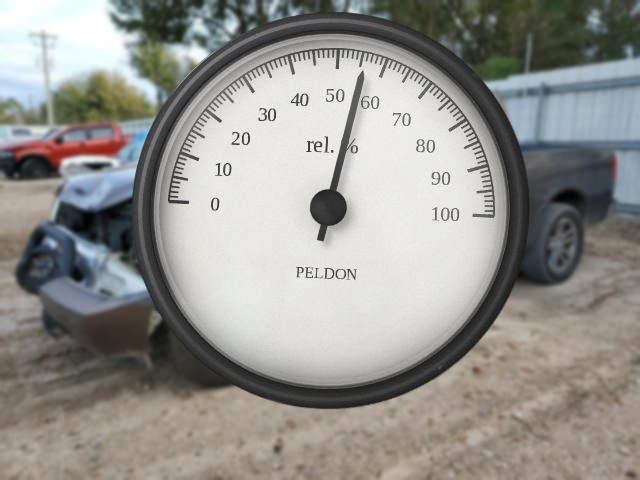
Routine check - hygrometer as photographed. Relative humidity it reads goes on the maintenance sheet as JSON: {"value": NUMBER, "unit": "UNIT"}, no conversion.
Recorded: {"value": 56, "unit": "%"}
